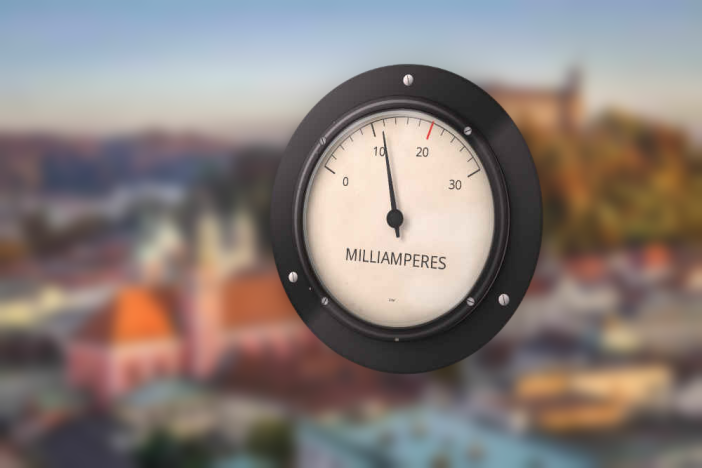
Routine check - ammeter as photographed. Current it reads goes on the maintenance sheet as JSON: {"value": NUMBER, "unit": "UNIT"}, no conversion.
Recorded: {"value": 12, "unit": "mA"}
